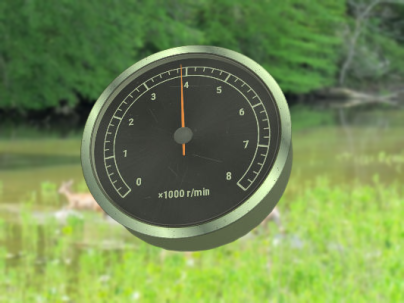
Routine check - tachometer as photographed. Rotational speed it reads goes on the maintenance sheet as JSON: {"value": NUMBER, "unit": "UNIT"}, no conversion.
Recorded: {"value": 3900, "unit": "rpm"}
